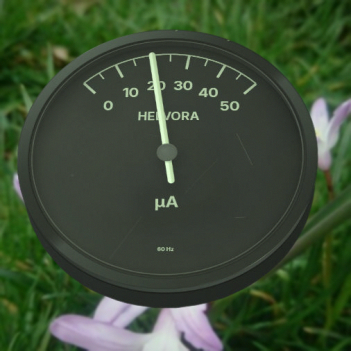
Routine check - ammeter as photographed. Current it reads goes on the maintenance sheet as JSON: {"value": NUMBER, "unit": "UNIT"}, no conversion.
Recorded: {"value": 20, "unit": "µA"}
